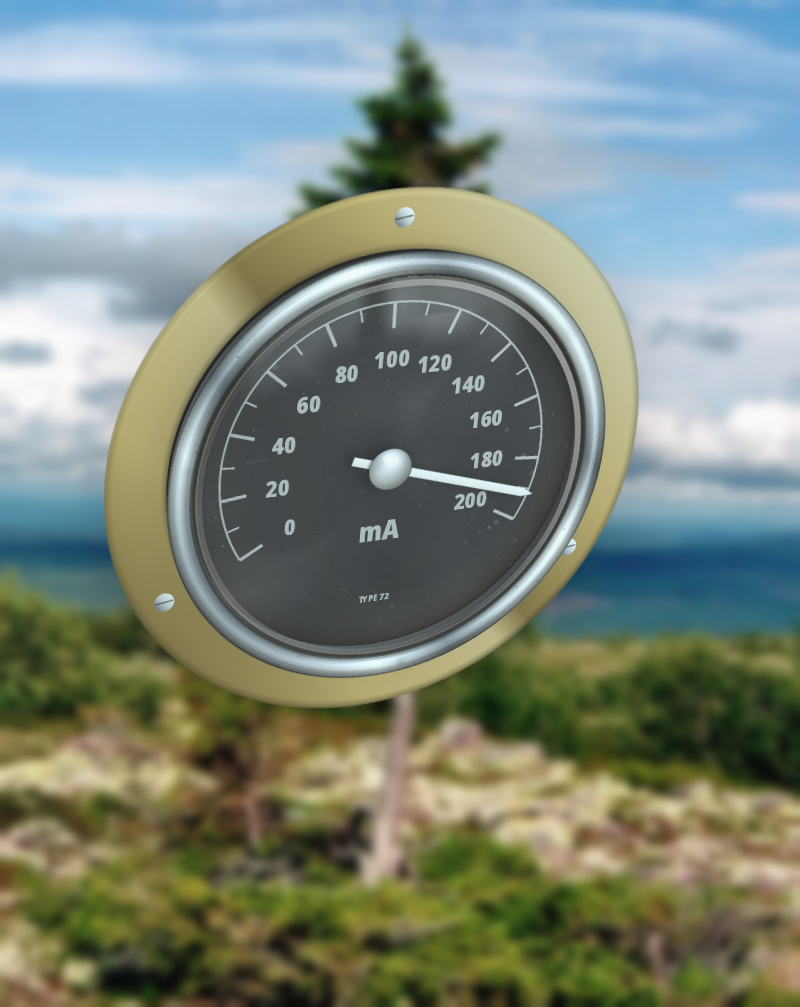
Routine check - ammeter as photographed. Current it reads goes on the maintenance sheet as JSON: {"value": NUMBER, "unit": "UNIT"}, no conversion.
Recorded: {"value": 190, "unit": "mA"}
